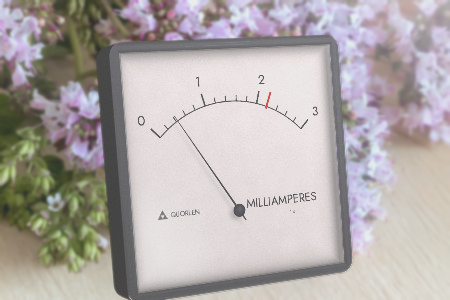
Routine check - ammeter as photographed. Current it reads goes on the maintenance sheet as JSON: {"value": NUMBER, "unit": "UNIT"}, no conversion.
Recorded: {"value": 0.4, "unit": "mA"}
